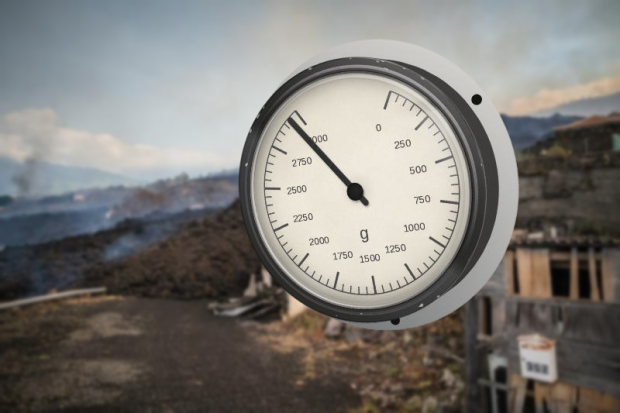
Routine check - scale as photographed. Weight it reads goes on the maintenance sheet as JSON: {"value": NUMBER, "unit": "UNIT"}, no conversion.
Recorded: {"value": 2950, "unit": "g"}
